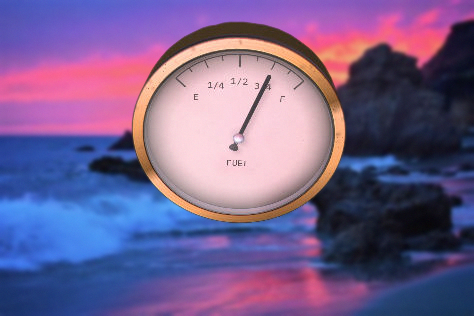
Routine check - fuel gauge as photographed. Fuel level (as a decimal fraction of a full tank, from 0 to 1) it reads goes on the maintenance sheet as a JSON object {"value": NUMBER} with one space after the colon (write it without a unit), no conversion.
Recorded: {"value": 0.75}
